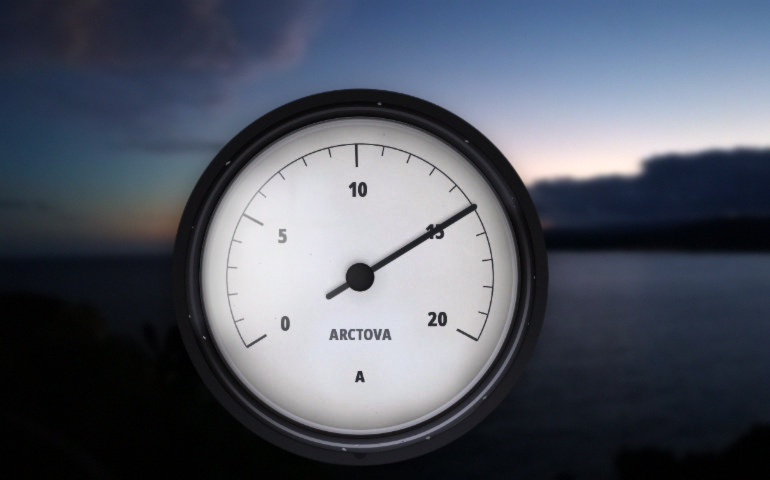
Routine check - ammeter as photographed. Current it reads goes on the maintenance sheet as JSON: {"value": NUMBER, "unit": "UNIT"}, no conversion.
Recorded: {"value": 15, "unit": "A"}
